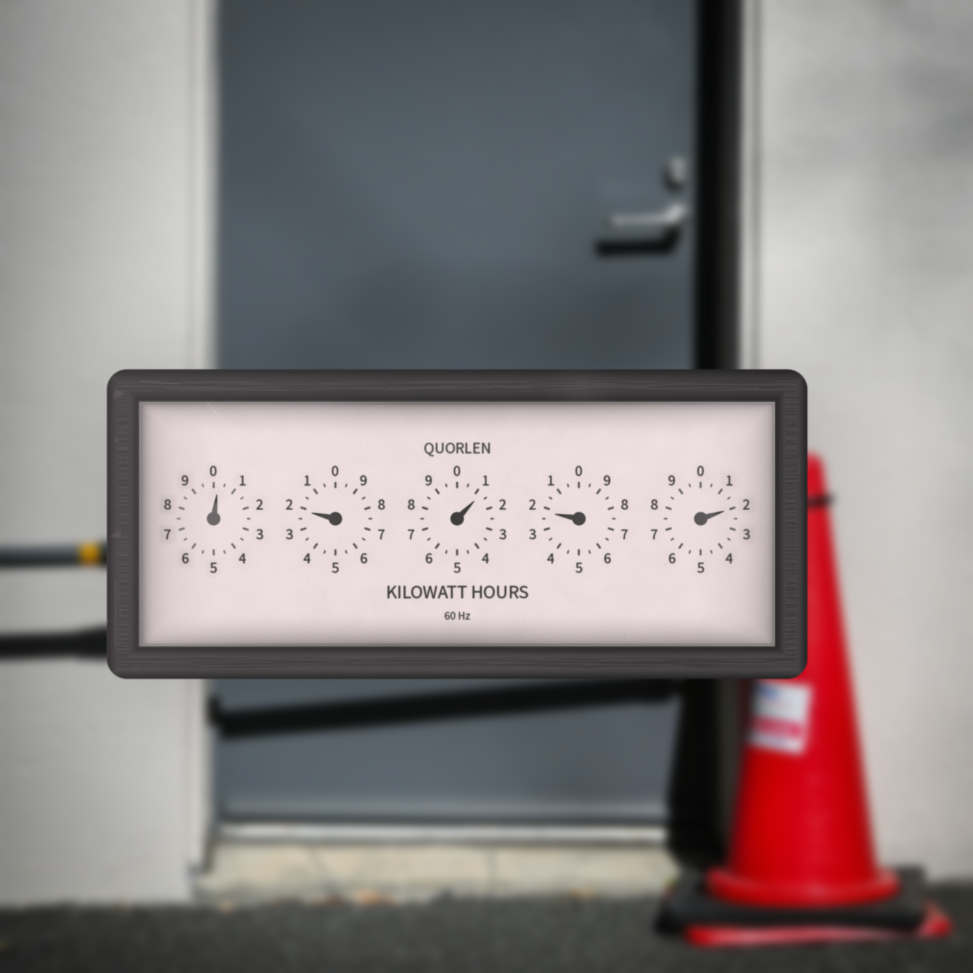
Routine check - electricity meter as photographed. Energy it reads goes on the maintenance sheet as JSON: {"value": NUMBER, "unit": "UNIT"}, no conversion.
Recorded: {"value": 2122, "unit": "kWh"}
